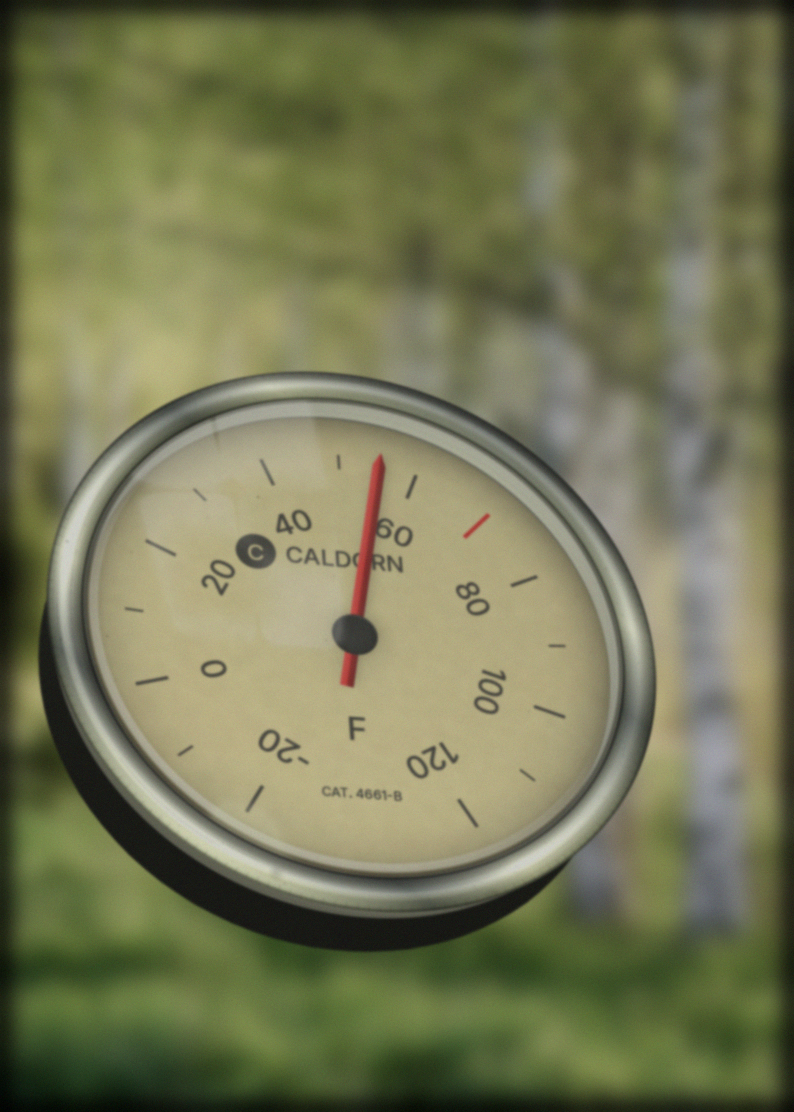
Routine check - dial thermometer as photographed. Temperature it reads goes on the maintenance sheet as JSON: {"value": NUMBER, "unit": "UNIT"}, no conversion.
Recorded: {"value": 55, "unit": "°F"}
